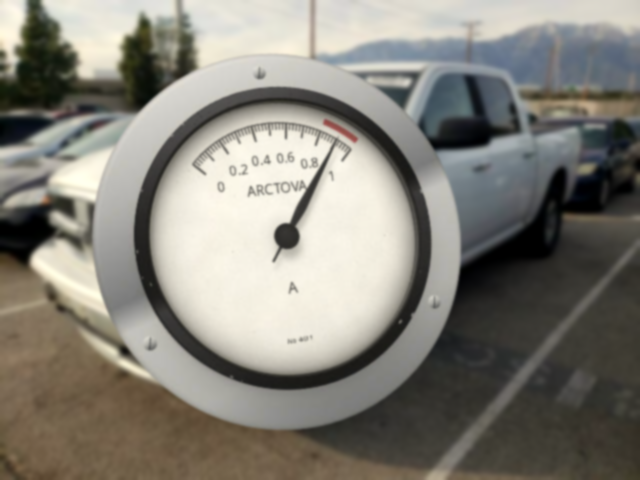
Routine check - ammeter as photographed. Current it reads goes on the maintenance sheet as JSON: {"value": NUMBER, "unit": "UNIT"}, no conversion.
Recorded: {"value": 0.9, "unit": "A"}
